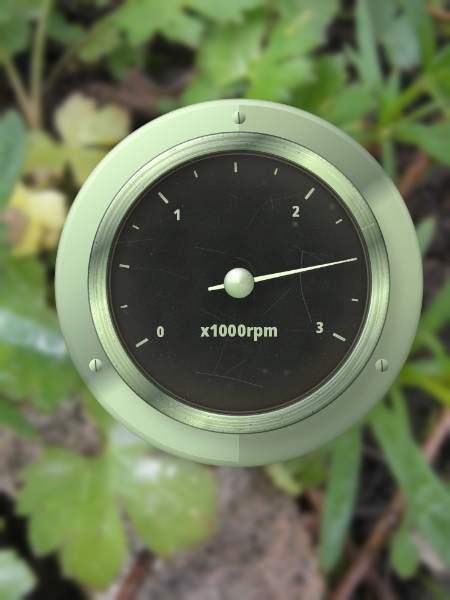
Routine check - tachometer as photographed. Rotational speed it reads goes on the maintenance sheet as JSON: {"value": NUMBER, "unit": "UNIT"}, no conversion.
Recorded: {"value": 2500, "unit": "rpm"}
